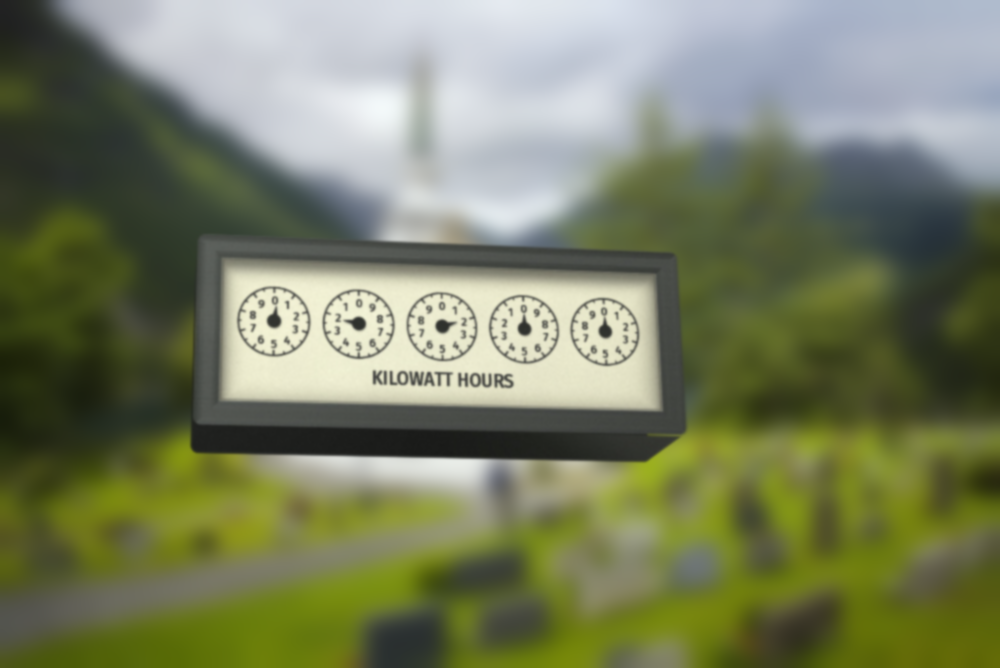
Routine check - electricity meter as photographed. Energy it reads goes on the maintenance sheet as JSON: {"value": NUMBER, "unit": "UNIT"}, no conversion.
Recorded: {"value": 2200, "unit": "kWh"}
